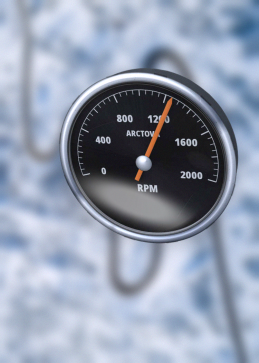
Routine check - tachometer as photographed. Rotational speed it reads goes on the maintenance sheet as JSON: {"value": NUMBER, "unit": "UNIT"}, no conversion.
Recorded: {"value": 1250, "unit": "rpm"}
